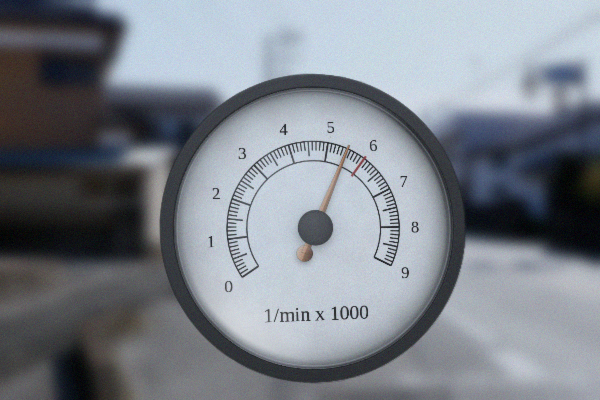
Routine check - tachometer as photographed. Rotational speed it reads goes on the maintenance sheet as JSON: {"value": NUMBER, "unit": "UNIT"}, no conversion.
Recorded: {"value": 5500, "unit": "rpm"}
